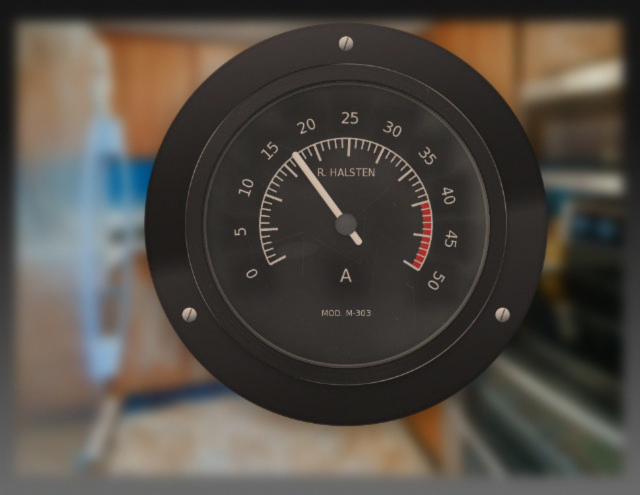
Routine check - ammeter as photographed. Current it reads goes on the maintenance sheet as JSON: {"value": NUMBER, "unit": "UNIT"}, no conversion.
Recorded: {"value": 17, "unit": "A"}
